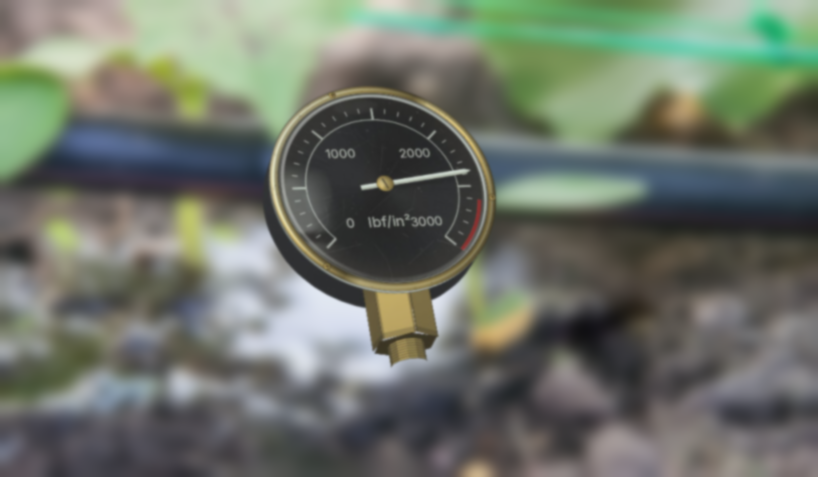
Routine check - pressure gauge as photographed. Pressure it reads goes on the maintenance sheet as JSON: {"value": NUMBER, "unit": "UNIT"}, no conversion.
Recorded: {"value": 2400, "unit": "psi"}
